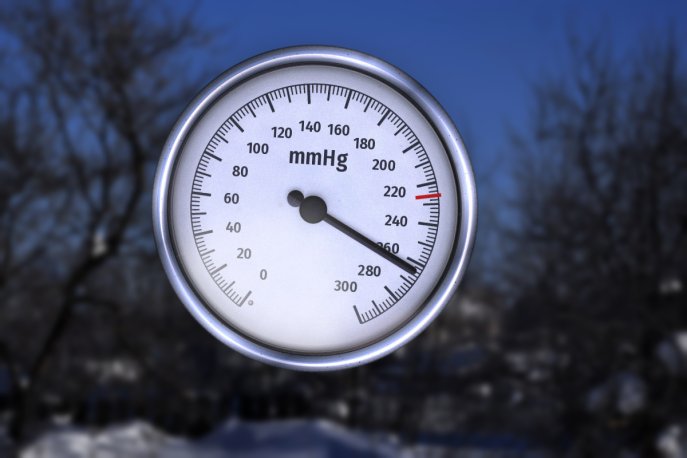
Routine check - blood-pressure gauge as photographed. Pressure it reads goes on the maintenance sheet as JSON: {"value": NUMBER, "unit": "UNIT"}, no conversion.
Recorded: {"value": 264, "unit": "mmHg"}
